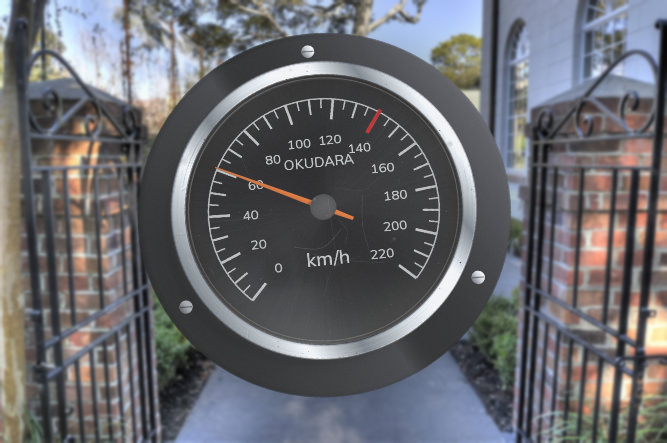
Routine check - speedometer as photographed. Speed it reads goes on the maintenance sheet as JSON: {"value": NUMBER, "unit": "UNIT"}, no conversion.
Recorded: {"value": 60, "unit": "km/h"}
